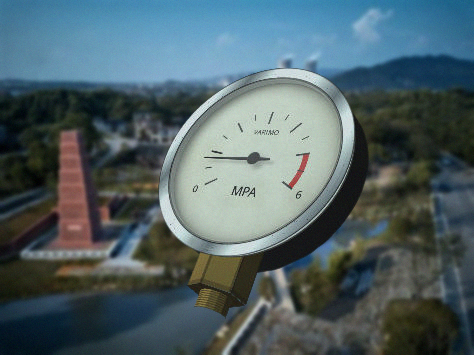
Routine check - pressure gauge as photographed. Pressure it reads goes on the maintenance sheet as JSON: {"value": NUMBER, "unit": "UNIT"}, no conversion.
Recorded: {"value": 0.75, "unit": "MPa"}
